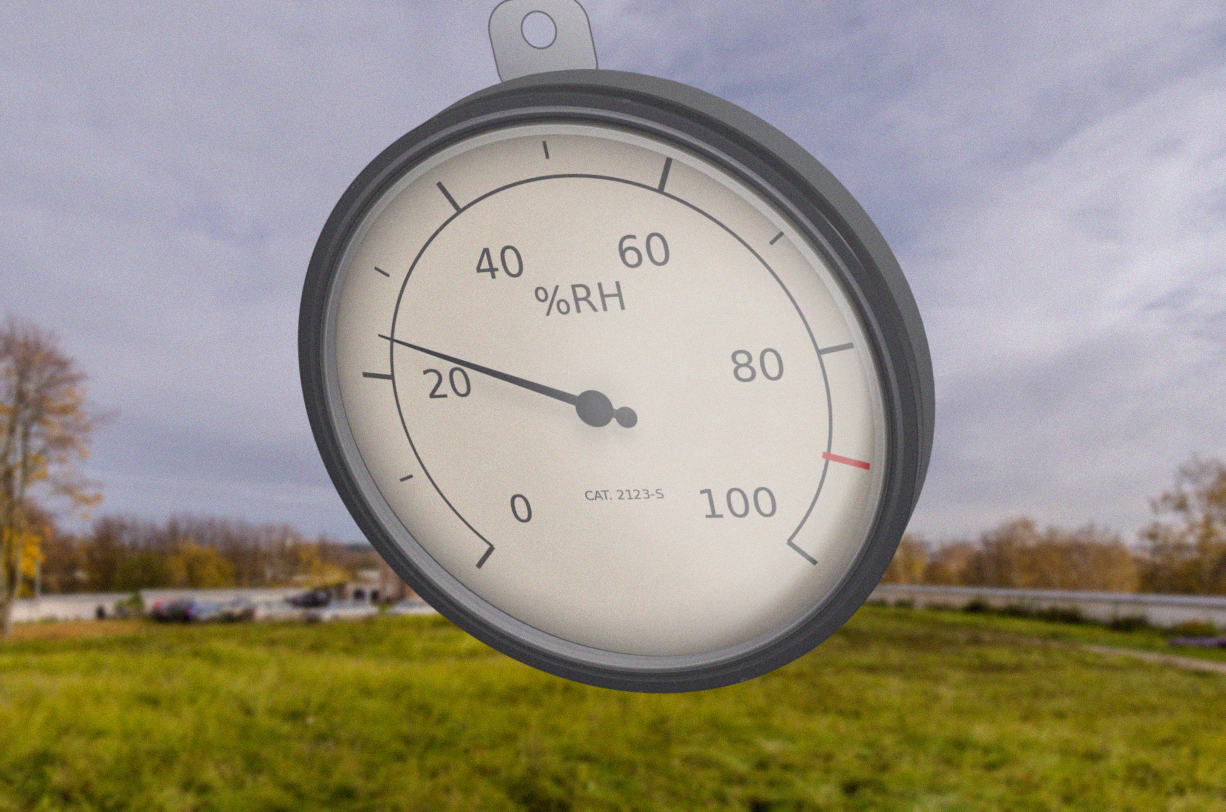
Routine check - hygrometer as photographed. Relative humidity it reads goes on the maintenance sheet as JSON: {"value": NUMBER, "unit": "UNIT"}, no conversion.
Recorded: {"value": 25, "unit": "%"}
